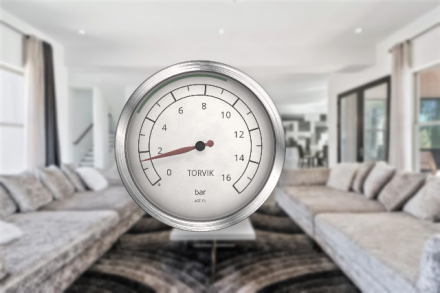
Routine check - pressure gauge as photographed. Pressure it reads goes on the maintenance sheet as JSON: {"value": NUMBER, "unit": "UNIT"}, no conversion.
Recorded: {"value": 1.5, "unit": "bar"}
